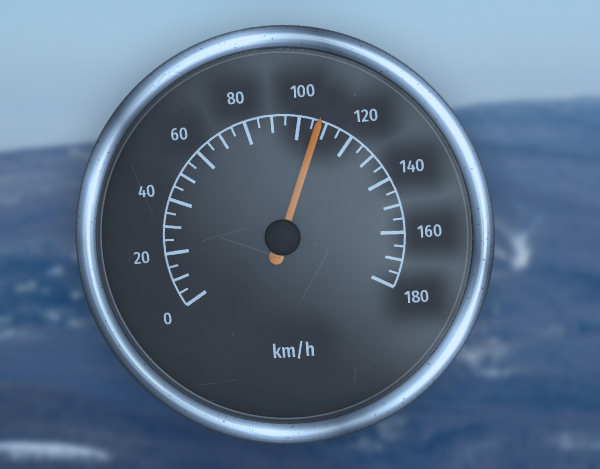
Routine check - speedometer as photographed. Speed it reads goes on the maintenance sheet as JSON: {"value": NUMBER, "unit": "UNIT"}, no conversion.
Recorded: {"value": 107.5, "unit": "km/h"}
